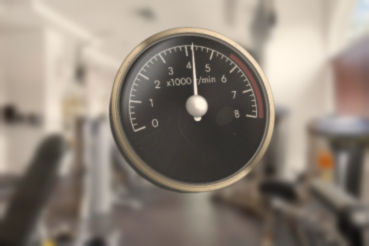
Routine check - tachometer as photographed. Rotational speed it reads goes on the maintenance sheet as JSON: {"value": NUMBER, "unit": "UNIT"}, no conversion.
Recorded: {"value": 4200, "unit": "rpm"}
